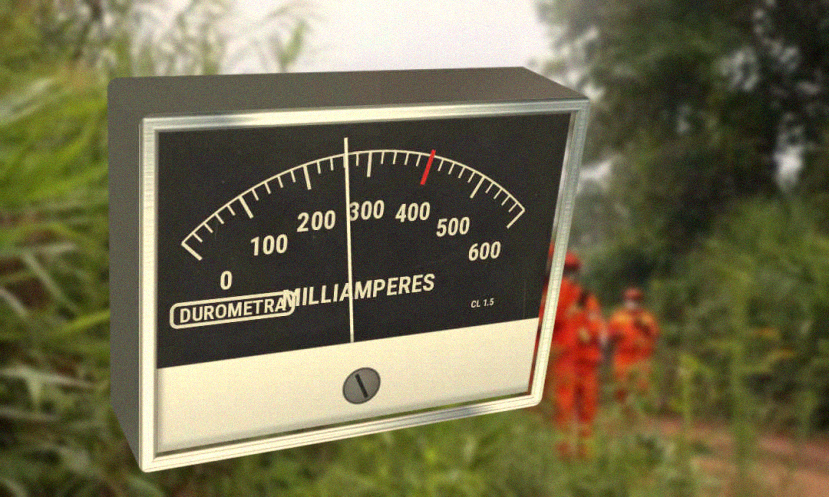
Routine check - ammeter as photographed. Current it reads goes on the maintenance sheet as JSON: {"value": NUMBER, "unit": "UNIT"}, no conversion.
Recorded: {"value": 260, "unit": "mA"}
